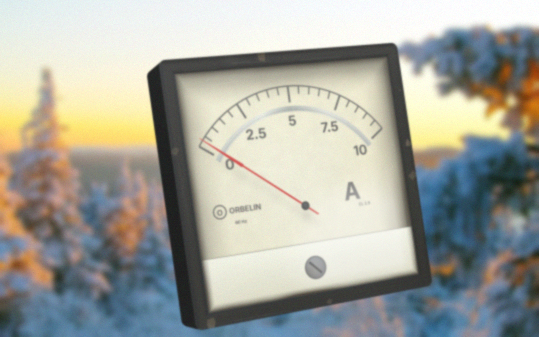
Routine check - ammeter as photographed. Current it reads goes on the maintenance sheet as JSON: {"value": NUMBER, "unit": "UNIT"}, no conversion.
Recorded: {"value": 0.25, "unit": "A"}
